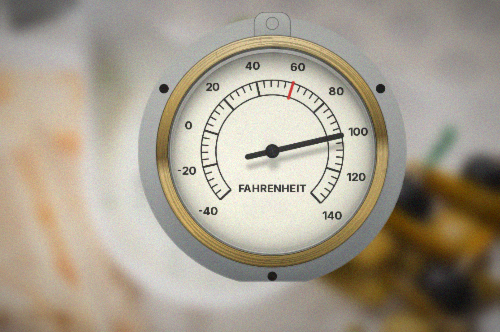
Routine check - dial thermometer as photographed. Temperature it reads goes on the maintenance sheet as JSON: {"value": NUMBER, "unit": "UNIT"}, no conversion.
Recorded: {"value": 100, "unit": "°F"}
